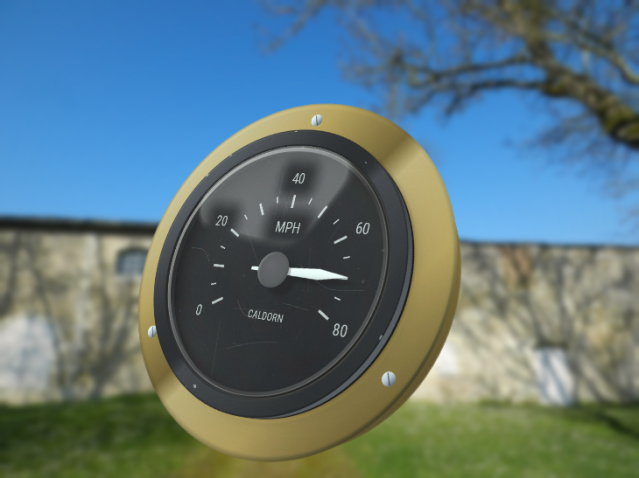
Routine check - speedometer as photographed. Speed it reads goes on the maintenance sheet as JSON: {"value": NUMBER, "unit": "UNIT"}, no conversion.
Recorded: {"value": 70, "unit": "mph"}
